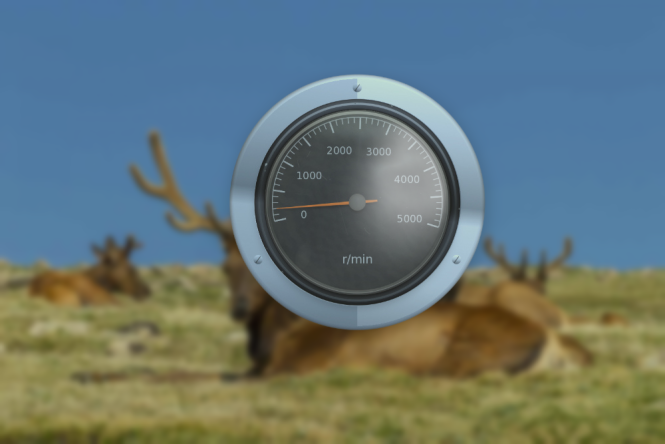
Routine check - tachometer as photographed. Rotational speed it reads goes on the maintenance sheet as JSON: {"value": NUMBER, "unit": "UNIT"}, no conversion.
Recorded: {"value": 200, "unit": "rpm"}
